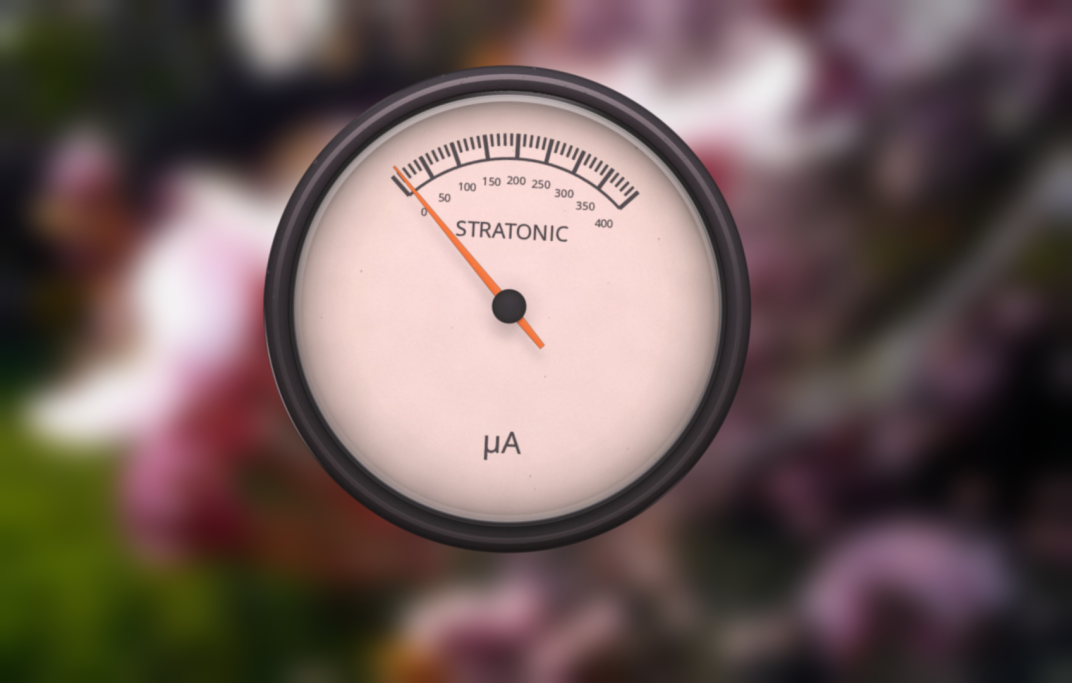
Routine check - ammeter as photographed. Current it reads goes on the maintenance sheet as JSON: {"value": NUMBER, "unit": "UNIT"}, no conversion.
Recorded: {"value": 10, "unit": "µA"}
